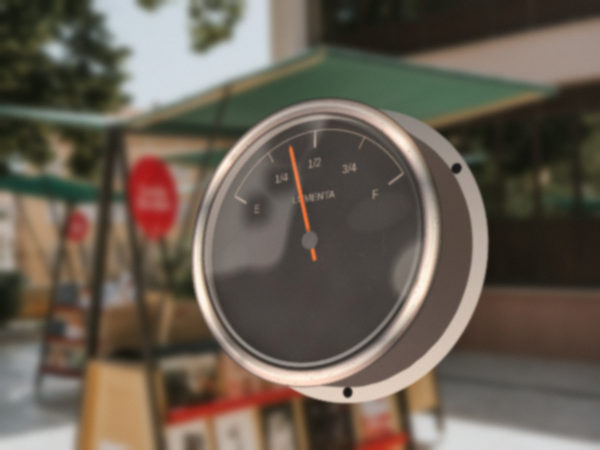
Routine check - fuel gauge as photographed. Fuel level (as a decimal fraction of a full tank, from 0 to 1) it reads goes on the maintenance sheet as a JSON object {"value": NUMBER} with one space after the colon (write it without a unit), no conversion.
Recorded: {"value": 0.375}
